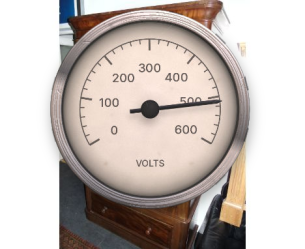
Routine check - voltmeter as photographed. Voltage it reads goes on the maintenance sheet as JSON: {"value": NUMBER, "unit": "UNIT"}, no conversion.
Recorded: {"value": 510, "unit": "V"}
